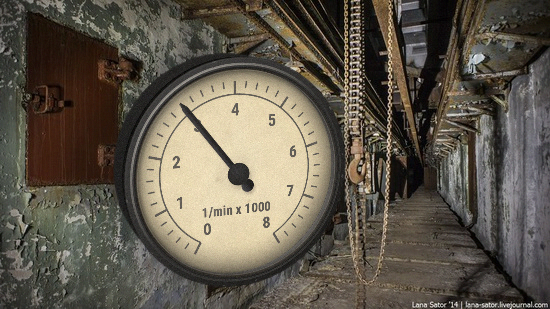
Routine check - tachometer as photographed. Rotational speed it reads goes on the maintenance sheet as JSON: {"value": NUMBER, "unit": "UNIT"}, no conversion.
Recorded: {"value": 3000, "unit": "rpm"}
